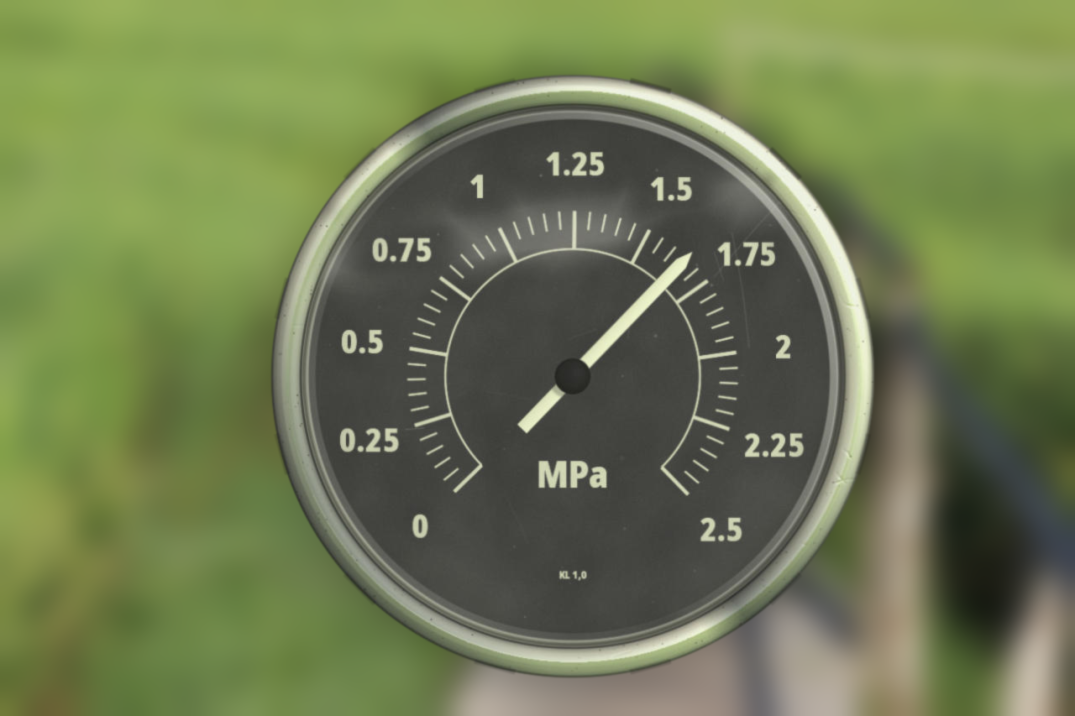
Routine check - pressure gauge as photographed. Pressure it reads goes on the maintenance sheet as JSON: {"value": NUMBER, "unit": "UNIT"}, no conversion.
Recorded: {"value": 1.65, "unit": "MPa"}
